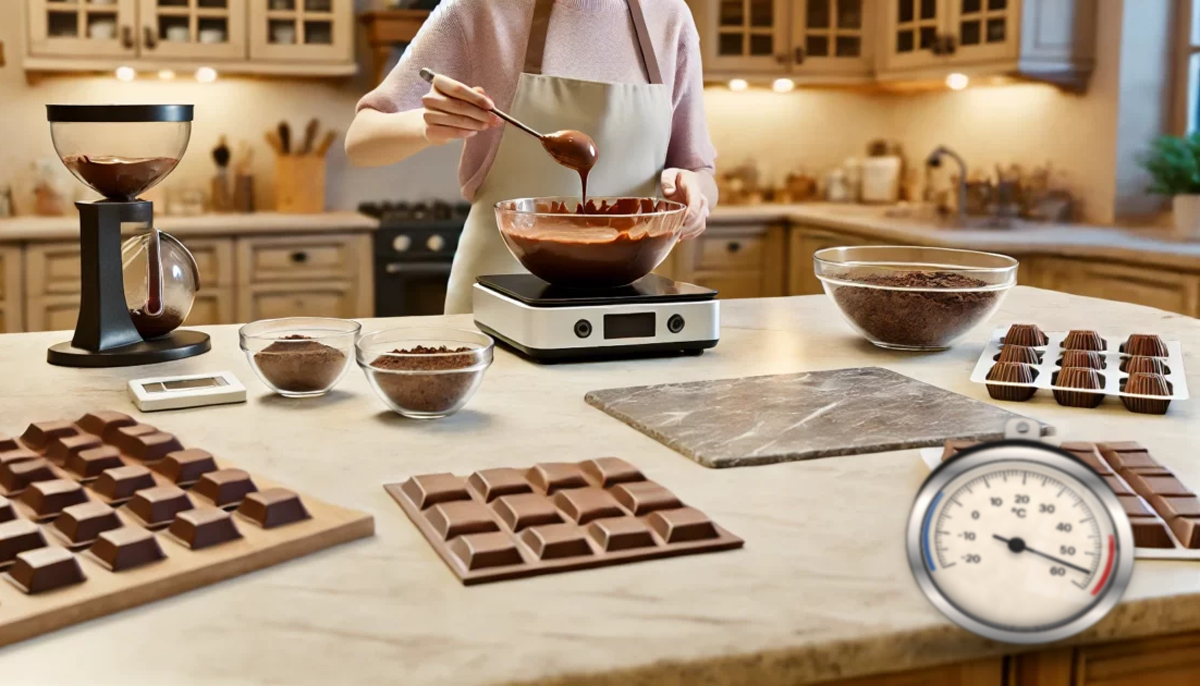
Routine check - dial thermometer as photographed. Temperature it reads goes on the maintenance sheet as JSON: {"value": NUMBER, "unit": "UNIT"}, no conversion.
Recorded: {"value": 55, "unit": "°C"}
